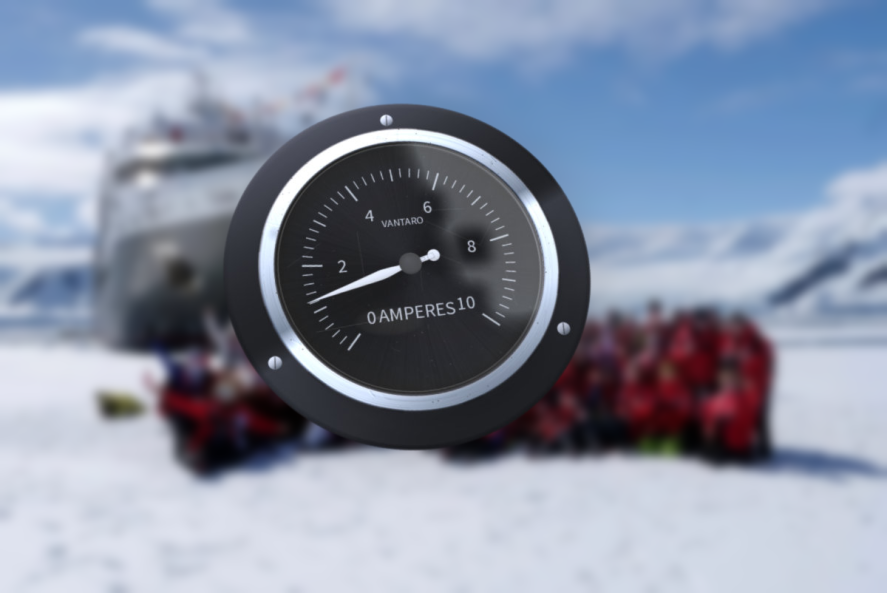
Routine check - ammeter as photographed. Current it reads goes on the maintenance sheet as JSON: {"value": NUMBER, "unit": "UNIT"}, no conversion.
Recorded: {"value": 1.2, "unit": "A"}
